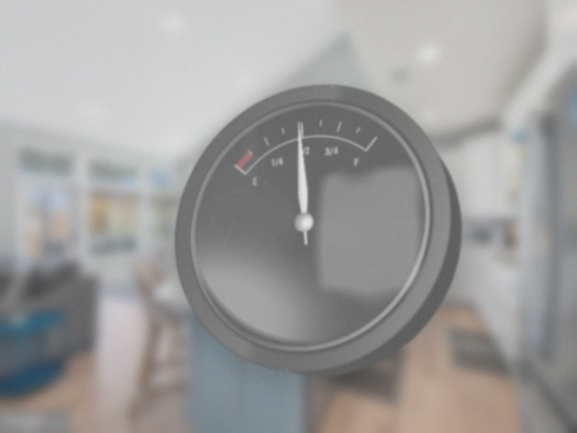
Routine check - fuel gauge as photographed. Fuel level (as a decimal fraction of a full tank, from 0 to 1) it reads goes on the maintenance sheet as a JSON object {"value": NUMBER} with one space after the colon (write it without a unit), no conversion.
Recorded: {"value": 0.5}
